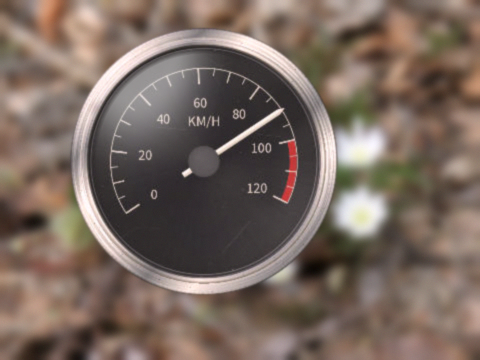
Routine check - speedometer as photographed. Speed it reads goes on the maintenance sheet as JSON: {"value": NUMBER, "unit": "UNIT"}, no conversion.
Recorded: {"value": 90, "unit": "km/h"}
